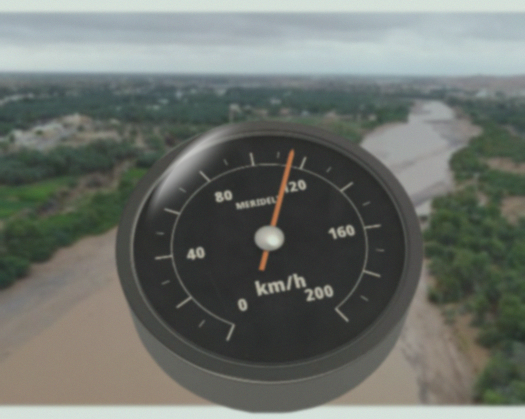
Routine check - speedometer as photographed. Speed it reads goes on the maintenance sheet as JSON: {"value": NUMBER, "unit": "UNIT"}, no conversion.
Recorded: {"value": 115, "unit": "km/h"}
